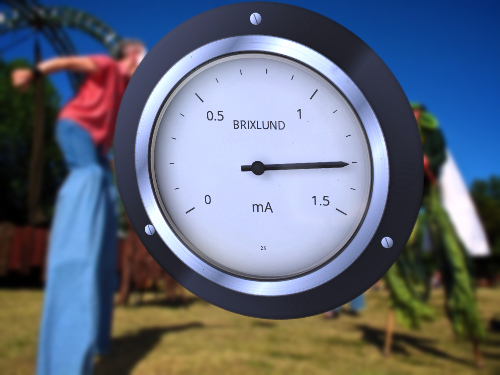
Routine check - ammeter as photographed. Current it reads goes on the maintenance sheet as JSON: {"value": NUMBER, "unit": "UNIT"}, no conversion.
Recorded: {"value": 1.3, "unit": "mA"}
